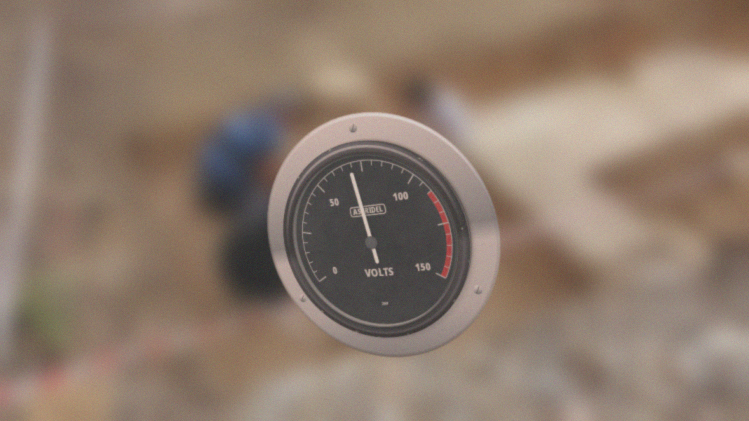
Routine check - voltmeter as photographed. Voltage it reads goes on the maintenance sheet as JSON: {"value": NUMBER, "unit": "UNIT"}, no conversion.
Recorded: {"value": 70, "unit": "V"}
